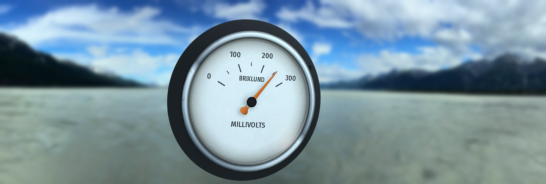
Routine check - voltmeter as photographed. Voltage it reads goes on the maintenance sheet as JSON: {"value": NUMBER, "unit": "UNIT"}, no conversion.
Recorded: {"value": 250, "unit": "mV"}
